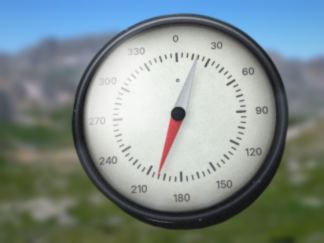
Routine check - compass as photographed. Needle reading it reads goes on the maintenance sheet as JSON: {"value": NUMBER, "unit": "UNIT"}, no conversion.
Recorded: {"value": 200, "unit": "°"}
